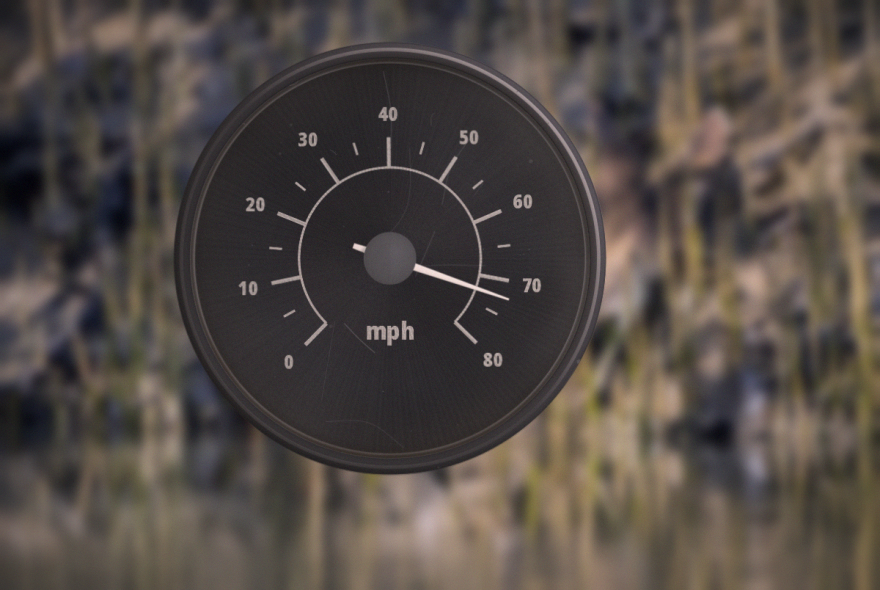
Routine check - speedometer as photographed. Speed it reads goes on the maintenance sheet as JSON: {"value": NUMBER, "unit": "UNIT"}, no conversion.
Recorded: {"value": 72.5, "unit": "mph"}
